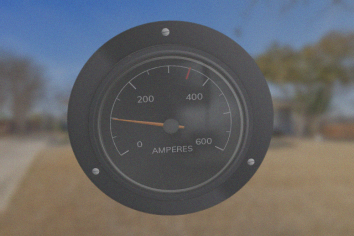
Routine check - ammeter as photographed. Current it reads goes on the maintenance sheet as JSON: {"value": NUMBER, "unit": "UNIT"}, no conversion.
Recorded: {"value": 100, "unit": "A"}
